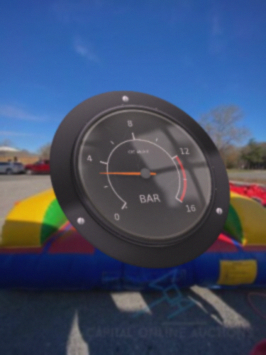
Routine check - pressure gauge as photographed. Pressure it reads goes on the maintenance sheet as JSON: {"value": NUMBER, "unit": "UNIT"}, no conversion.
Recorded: {"value": 3, "unit": "bar"}
